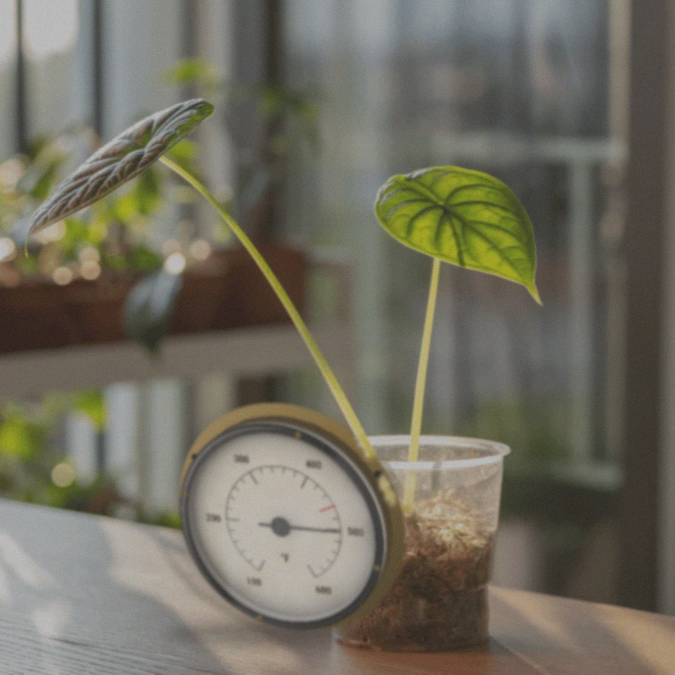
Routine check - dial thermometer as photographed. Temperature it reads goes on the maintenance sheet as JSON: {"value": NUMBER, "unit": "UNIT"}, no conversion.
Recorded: {"value": 500, "unit": "°F"}
